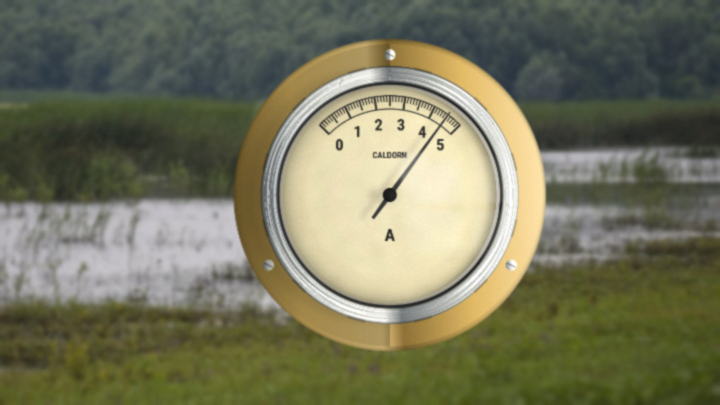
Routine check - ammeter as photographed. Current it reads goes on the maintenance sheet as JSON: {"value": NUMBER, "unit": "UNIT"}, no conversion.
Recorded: {"value": 4.5, "unit": "A"}
